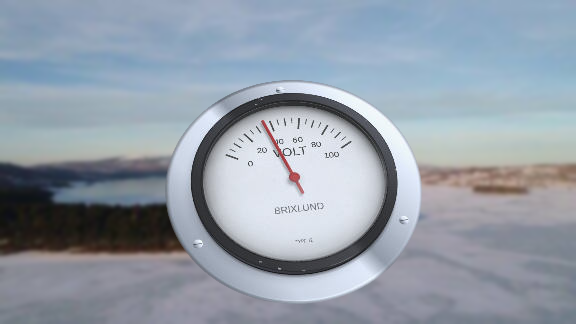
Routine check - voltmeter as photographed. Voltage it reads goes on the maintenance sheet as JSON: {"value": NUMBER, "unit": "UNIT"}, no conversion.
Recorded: {"value": 35, "unit": "V"}
